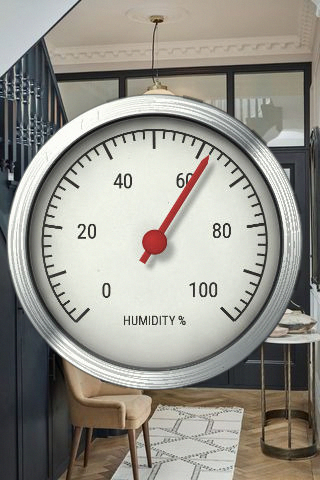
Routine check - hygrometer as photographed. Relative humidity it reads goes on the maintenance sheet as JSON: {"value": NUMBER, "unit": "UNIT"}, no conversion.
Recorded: {"value": 62, "unit": "%"}
